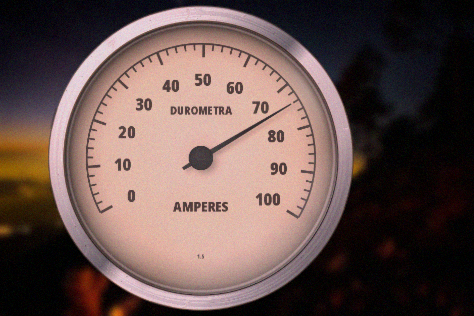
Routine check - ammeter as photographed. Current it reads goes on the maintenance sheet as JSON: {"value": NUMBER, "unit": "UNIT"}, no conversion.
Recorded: {"value": 74, "unit": "A"}
